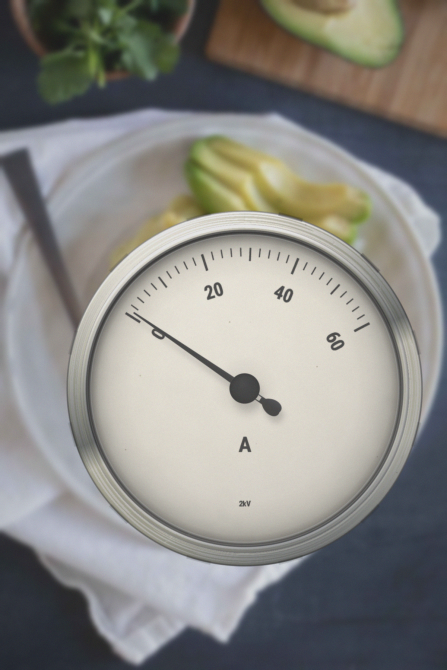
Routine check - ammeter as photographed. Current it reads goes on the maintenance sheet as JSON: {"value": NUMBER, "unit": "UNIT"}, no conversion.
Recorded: {"value": 1, "unit": "A"}
